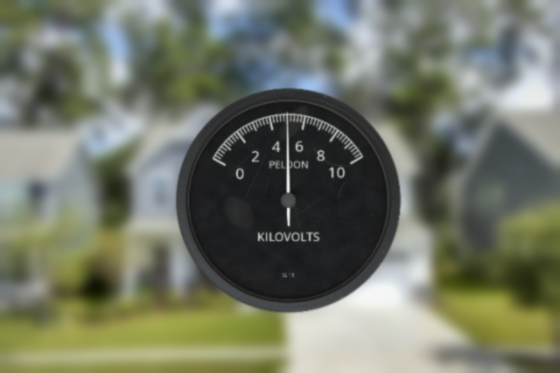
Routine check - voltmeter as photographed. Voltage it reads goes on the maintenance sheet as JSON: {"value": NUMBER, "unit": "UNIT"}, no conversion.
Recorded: {"value": 5, "unit": "kV"}
